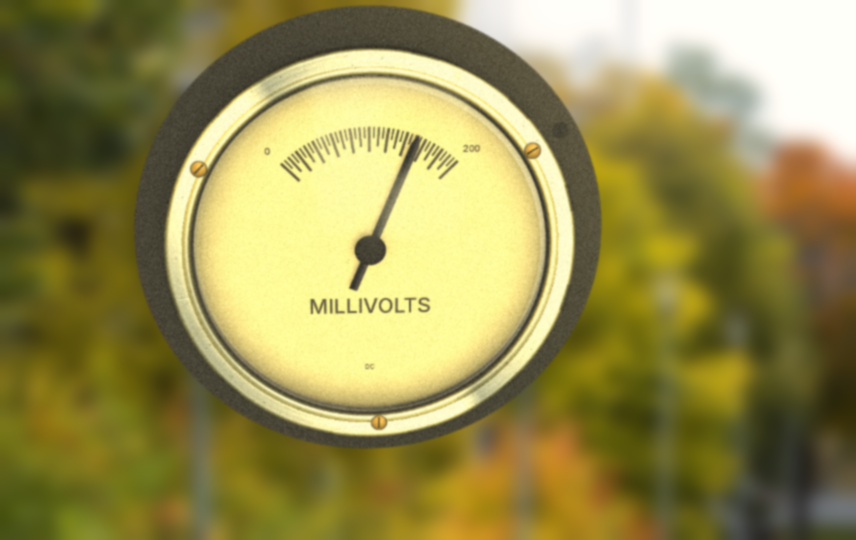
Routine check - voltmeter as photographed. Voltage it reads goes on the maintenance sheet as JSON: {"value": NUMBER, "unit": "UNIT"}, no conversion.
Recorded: {"value": 150, "unit": "mV"}
